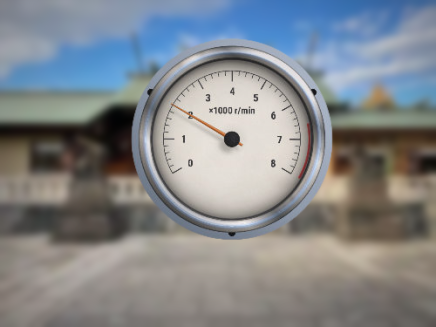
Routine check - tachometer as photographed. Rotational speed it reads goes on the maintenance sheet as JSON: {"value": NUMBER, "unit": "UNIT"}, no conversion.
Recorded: {"value": 2000, "unit": "rpm"}
